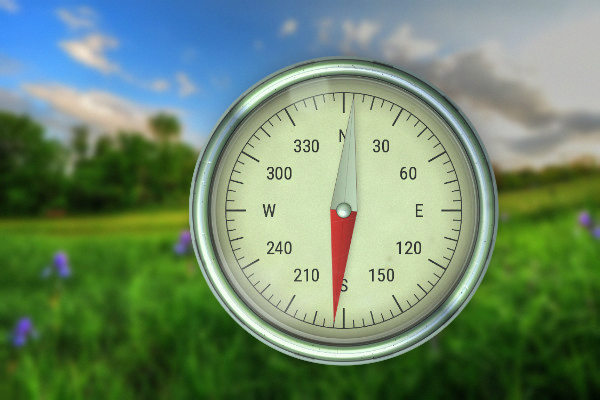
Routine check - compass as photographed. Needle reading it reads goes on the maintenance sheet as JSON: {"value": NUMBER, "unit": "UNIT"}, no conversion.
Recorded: {"value": 185, "unit": "°"}
